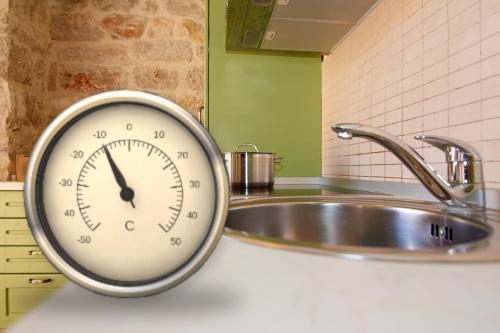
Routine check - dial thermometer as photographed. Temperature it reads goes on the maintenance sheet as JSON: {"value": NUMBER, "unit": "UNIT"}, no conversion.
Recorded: {"value": -10, "unit": "°C"}
